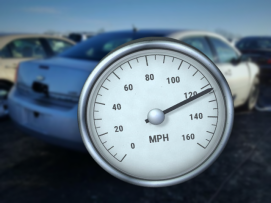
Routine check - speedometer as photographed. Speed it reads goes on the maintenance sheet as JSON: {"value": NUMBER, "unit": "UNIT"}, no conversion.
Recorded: {"value": 122.5, "unit": "mph"}
